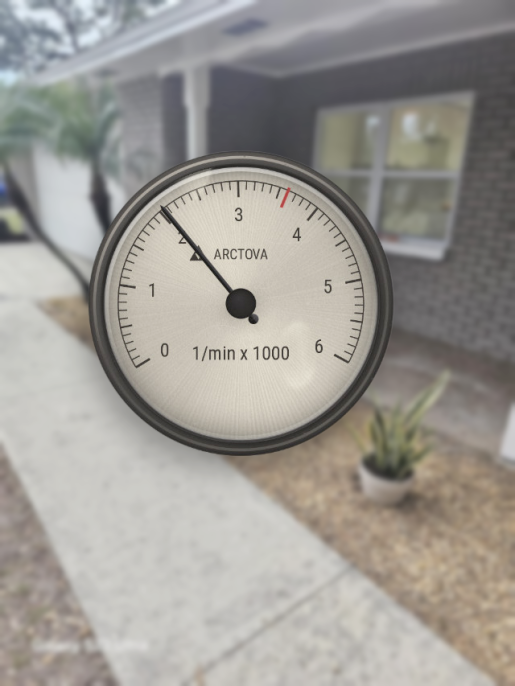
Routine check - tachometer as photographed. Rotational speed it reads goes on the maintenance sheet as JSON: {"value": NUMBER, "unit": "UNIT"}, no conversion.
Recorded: {"value": 2050, "unit": "rpm"}
